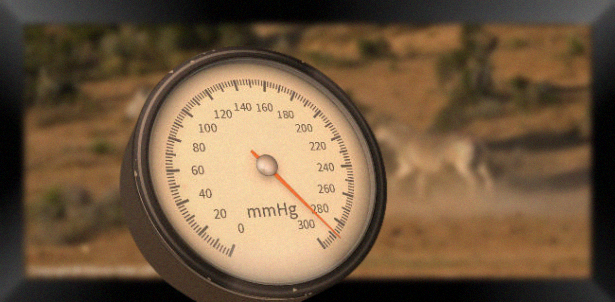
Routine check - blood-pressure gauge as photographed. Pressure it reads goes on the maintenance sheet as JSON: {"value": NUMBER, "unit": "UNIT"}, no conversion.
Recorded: {"value": 290, "unit": "mmHg"}
